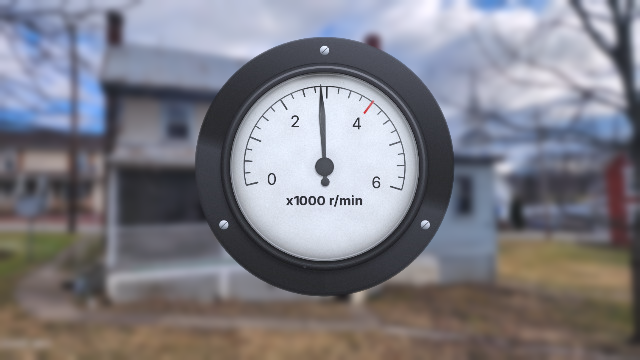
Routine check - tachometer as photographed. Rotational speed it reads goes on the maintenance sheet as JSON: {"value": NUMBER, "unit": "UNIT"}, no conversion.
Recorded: {"value": 2875, "unit": "rpm"}
